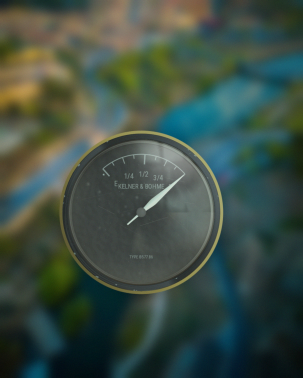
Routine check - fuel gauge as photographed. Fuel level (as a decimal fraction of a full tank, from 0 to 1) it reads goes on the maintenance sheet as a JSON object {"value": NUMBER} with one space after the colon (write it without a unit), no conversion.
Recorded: {"value": 1}
